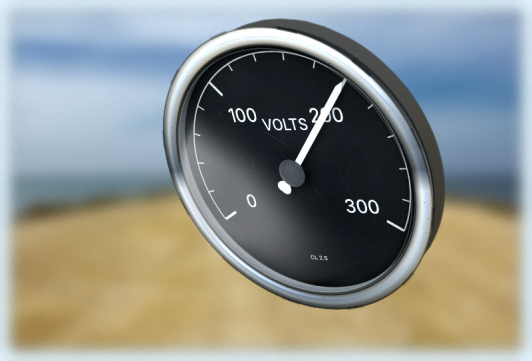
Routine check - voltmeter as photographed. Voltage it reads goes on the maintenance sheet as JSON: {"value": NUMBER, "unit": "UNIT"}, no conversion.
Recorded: {"value": 200, "unit": "V"}
